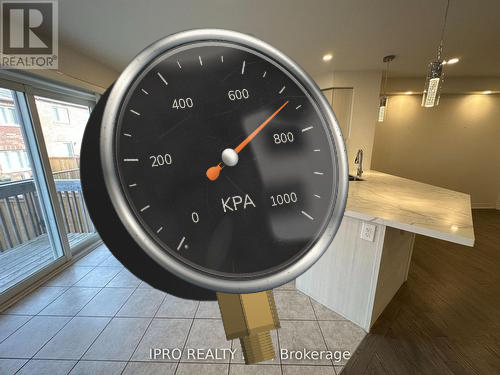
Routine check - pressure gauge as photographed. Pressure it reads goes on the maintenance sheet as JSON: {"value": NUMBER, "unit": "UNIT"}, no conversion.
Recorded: {"value": 725, "unit": "kPa"}
